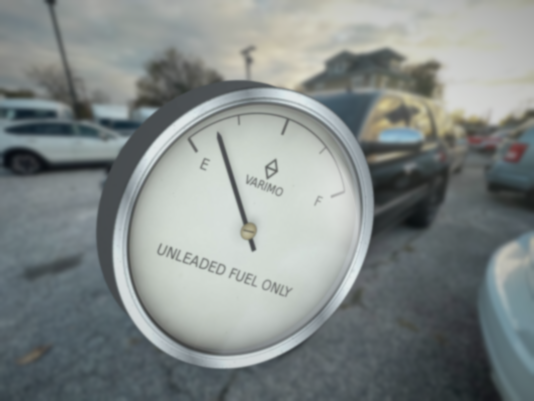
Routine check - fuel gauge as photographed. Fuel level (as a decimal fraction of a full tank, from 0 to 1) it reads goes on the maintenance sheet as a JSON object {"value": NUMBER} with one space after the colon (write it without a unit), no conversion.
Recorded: {"value": 0.125}
